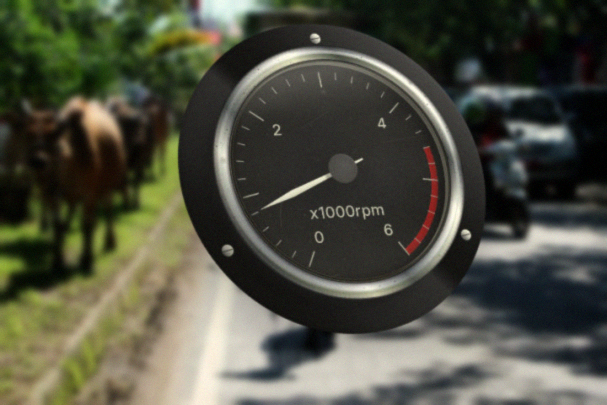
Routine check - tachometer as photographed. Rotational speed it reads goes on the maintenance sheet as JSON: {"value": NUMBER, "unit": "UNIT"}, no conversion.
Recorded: {"value": 800, "unit": "rpm"}
